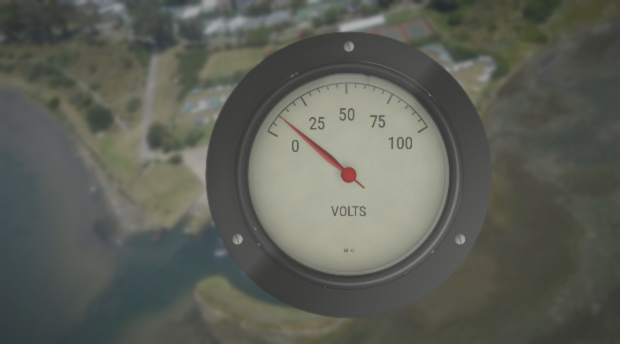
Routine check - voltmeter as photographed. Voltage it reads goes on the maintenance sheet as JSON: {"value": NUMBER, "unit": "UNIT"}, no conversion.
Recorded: {"value": 10, "unit": "V"}
